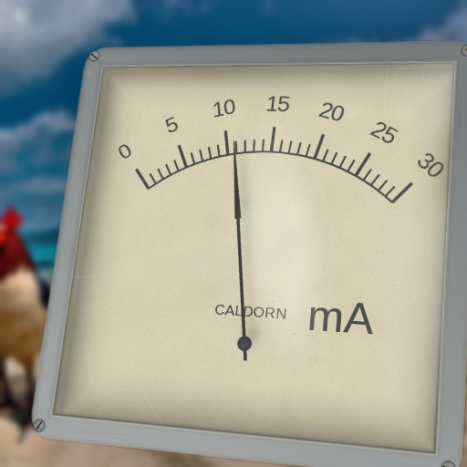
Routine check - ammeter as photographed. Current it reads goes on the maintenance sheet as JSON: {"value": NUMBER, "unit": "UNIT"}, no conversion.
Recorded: {"value": 11, "unit": "mA"}
